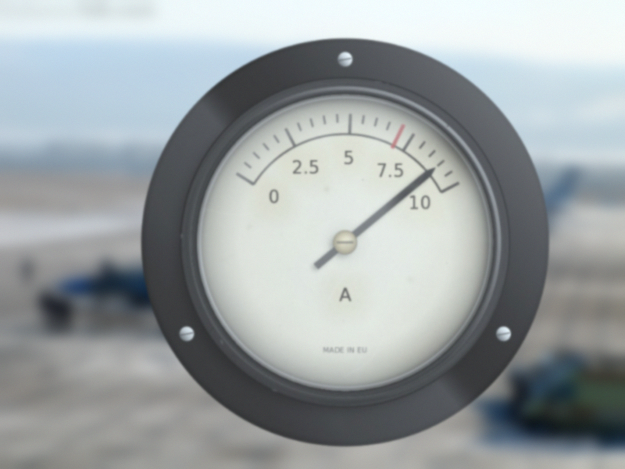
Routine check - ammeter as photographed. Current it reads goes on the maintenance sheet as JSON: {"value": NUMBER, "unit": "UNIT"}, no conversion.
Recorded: {"value": 9, "unit": "A"}
